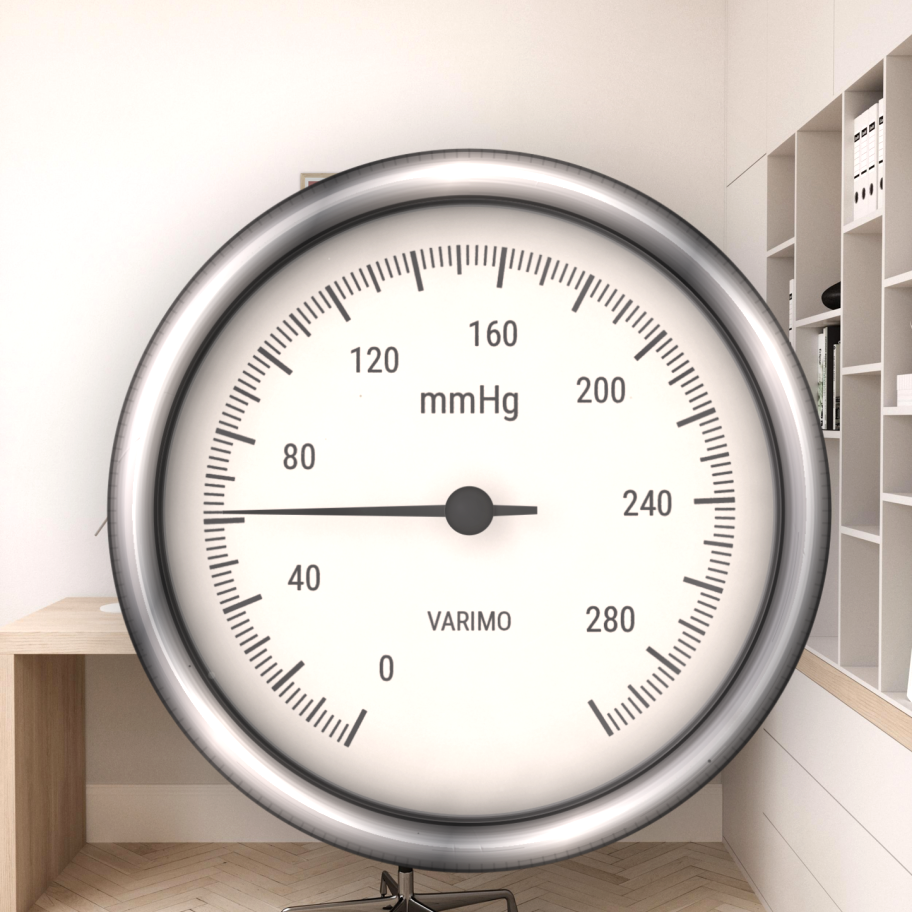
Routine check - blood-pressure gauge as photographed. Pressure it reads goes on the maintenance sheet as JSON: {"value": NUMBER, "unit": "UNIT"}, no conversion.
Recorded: {"value": 62, "unit": "mmHg"}
